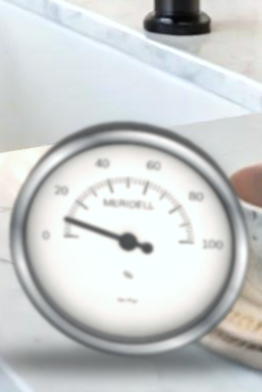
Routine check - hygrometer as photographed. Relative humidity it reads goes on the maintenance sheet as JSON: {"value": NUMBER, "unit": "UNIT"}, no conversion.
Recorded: {"value": 10, "unit": "%"}
